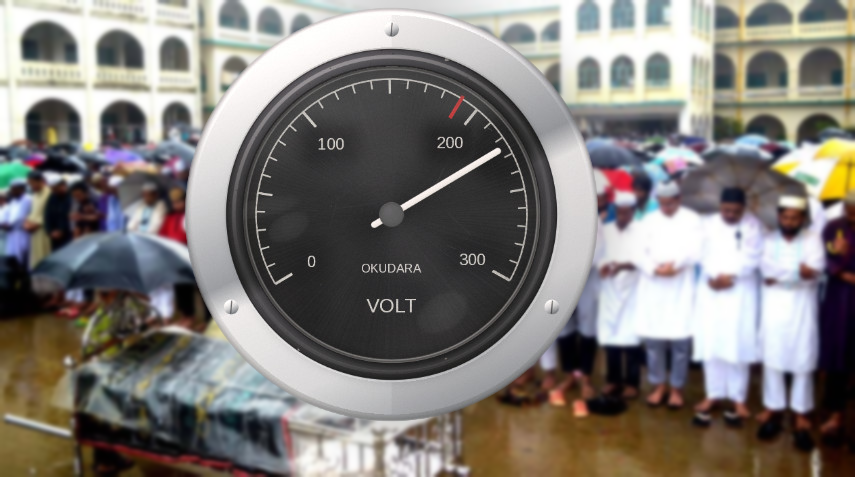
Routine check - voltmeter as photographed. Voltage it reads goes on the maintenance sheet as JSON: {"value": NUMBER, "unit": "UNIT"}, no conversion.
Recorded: {"value": 225, "unit": "V"}
